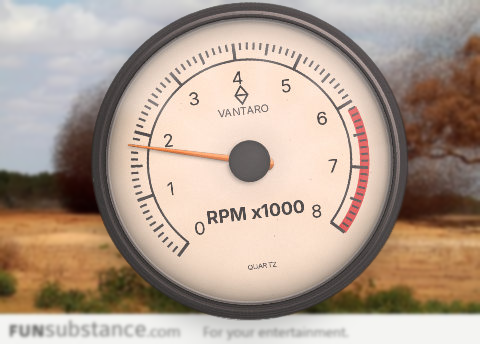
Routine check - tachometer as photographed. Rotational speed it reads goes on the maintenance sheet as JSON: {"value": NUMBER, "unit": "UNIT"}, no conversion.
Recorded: {"value": 1800, "unit": "rpm"}
